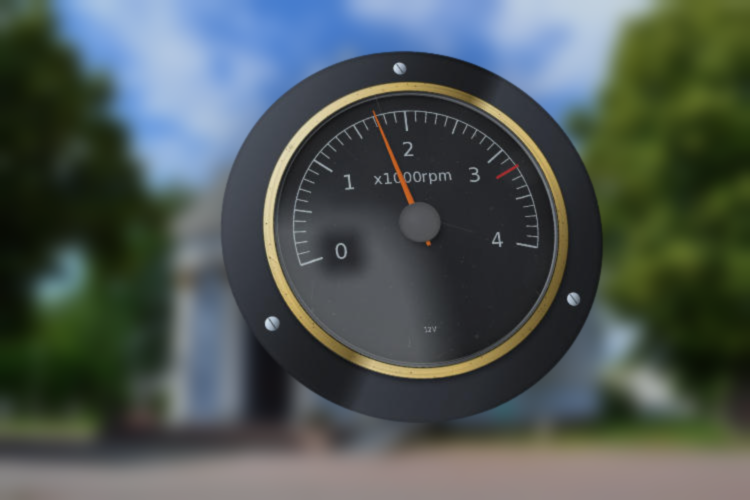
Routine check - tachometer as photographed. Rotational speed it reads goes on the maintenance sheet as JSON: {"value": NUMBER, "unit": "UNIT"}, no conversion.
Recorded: {"value": 1700, "unit": "rpm"}
